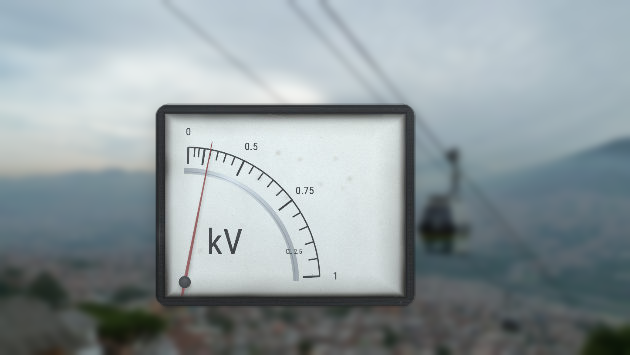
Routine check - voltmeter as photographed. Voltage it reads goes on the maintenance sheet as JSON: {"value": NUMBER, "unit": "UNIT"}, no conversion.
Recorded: {"value": 0.3, "unit": "kV"}
